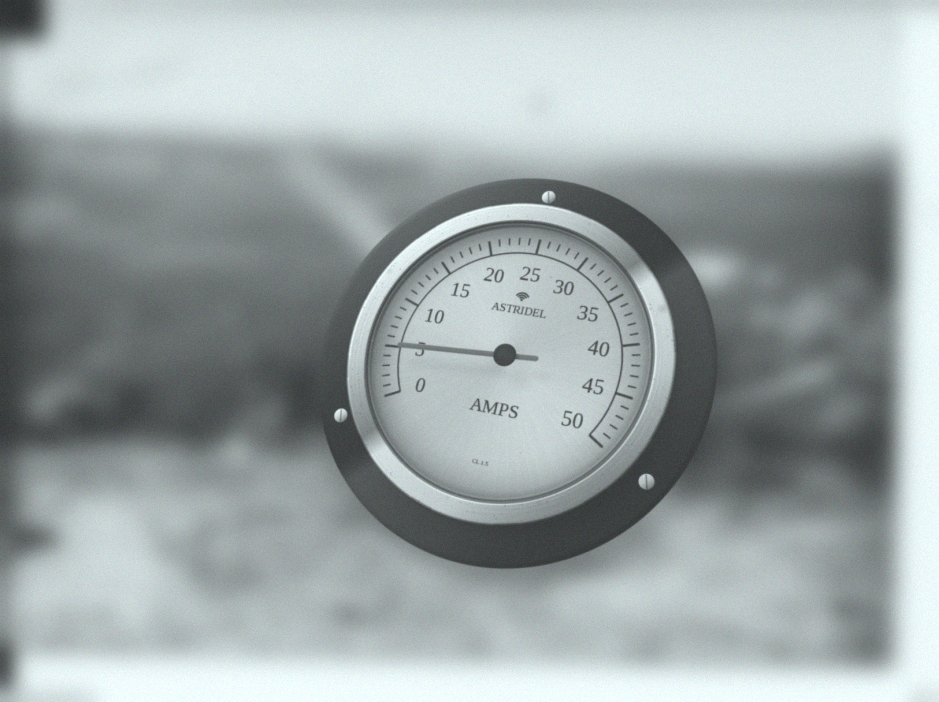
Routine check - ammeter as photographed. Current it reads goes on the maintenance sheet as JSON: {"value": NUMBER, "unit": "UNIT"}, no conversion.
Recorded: {"value": 5, "unit": "A"}
